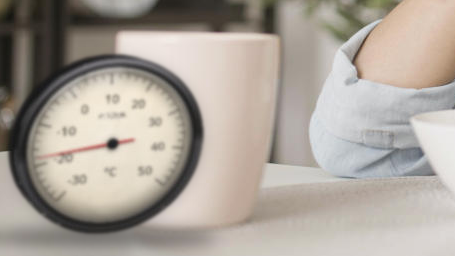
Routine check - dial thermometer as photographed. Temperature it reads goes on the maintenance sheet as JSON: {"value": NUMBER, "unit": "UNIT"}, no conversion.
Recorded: {"value": -18, "unit": "°C"}
